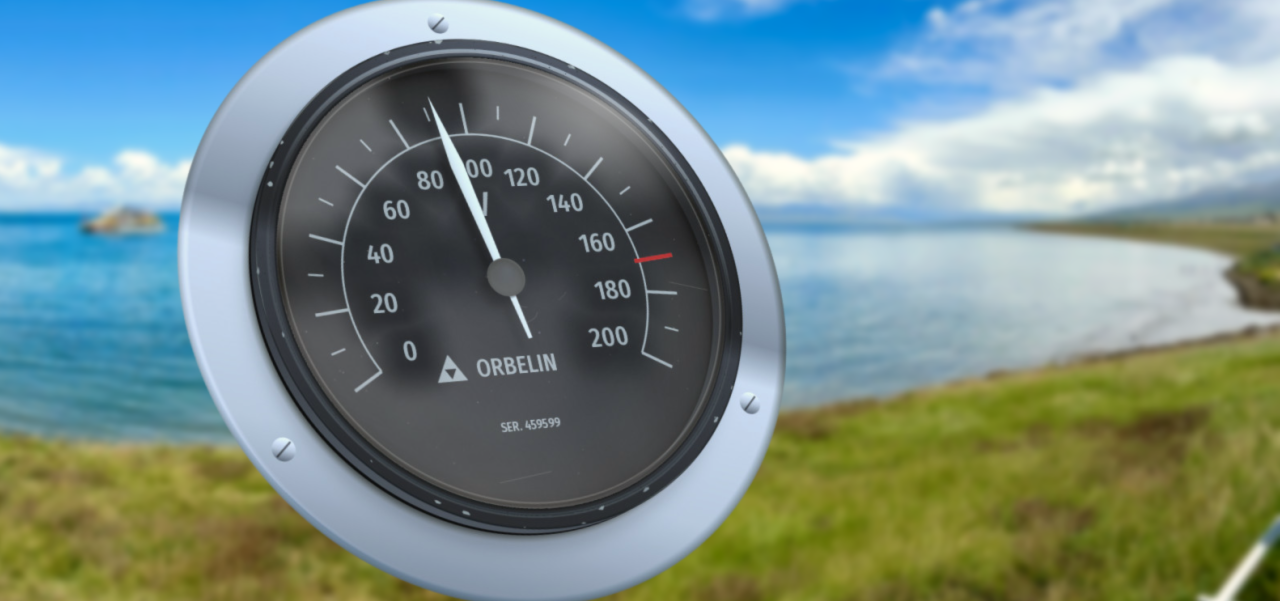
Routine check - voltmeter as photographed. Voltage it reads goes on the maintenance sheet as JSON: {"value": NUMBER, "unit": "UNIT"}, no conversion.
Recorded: {"value": 90, "unit": "V"}
